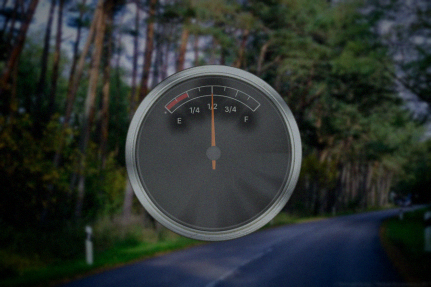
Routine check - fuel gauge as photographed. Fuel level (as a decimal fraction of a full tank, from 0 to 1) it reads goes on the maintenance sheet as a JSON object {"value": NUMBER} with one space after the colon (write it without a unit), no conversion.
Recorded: {"value": 0.5}
